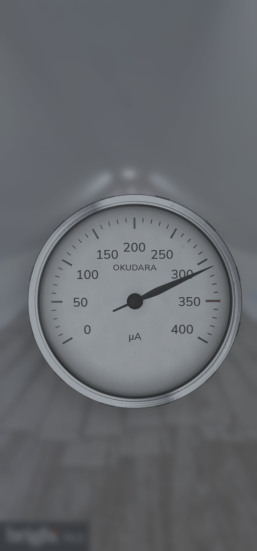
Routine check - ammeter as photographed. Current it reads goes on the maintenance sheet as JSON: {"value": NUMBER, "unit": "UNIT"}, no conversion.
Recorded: {"value": 310, "unit": "µA"}
